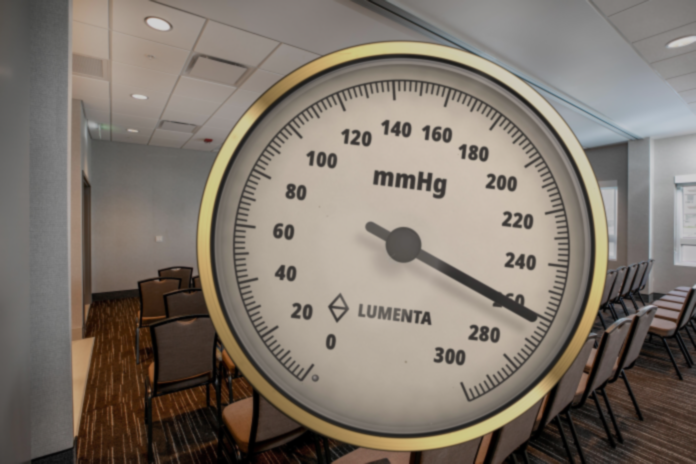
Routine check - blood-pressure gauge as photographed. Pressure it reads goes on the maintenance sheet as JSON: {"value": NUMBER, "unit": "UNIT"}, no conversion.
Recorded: {"value": 262, "unit": "mmHg"}
